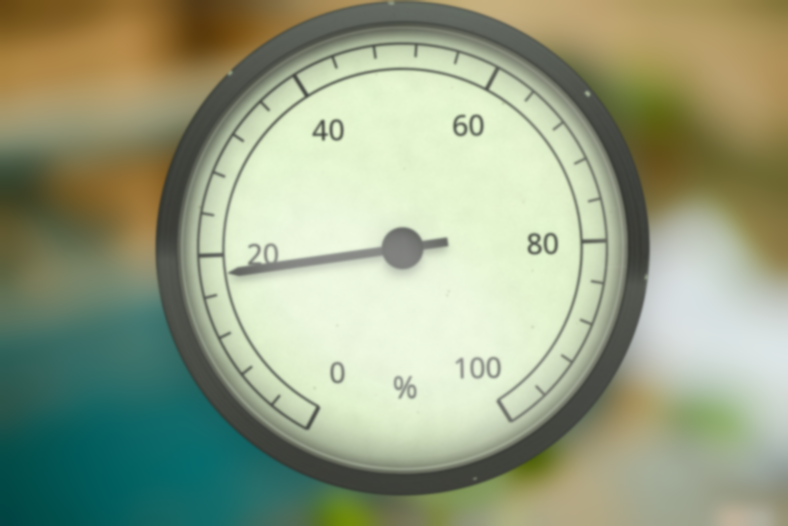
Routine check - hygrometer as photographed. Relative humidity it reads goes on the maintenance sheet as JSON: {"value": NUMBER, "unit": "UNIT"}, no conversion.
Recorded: {"value": 18, "unit": "%"}
